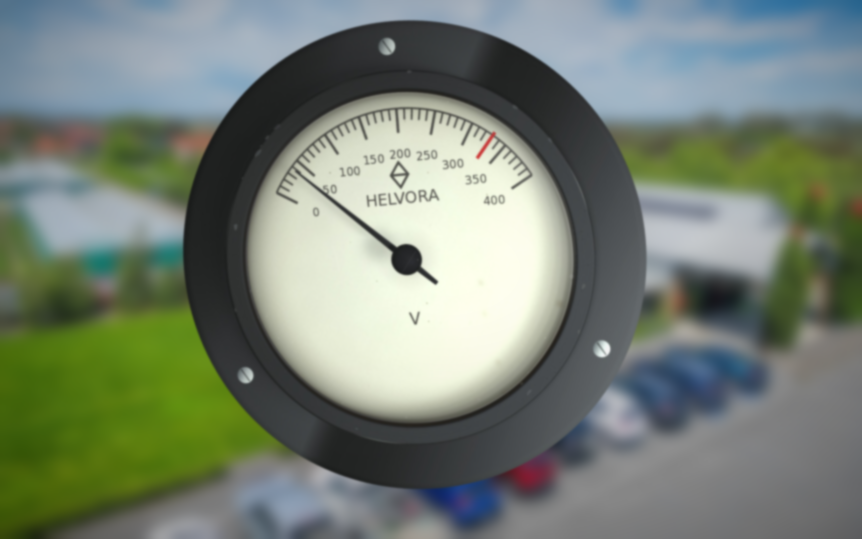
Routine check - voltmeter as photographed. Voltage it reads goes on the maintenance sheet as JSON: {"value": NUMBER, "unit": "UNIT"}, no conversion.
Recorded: {"value": 40, "unit": "V"}
